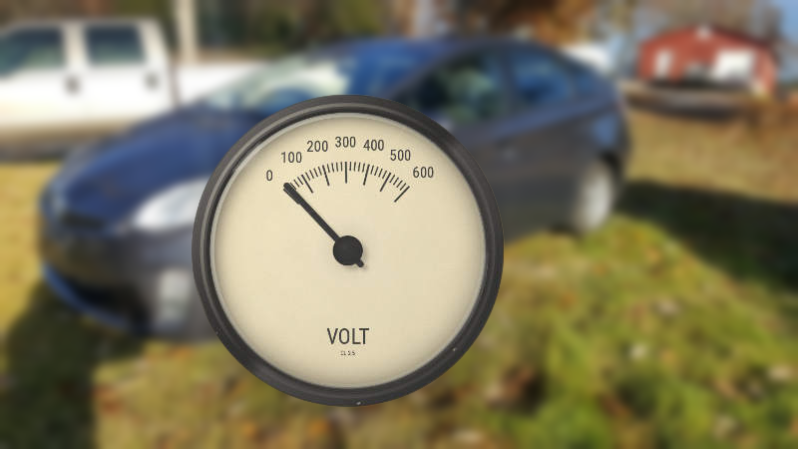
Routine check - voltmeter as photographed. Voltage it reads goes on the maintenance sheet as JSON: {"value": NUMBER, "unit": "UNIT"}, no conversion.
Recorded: {"value": 20, "unit": "V"}
